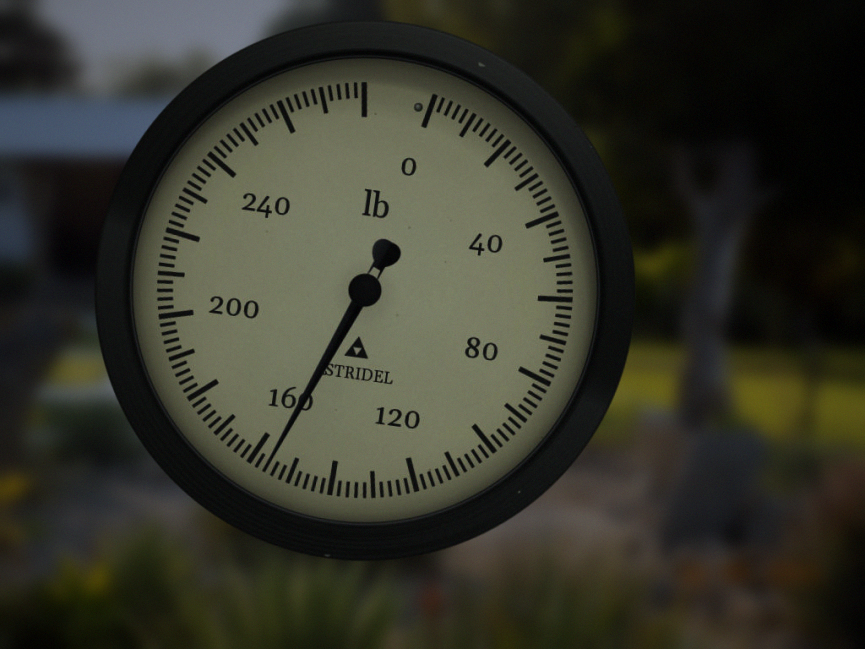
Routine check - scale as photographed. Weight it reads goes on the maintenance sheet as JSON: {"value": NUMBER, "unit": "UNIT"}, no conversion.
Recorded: {"value": 156, "unit": "lb"}
